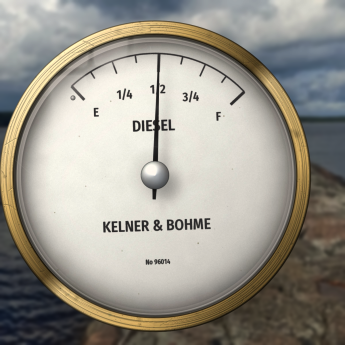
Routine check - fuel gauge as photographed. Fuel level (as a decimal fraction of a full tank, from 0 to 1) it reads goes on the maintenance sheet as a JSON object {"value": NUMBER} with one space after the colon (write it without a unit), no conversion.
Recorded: {"value": 0.5}
